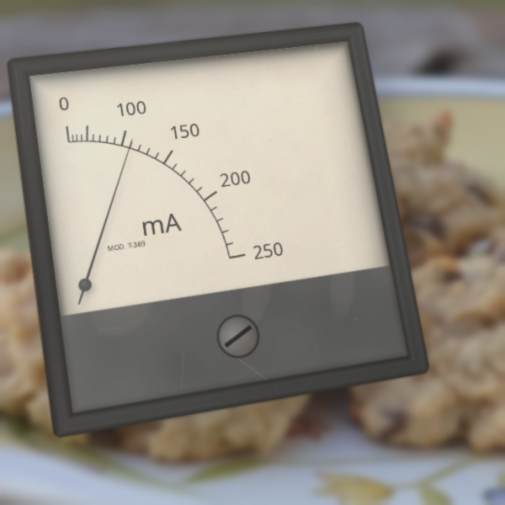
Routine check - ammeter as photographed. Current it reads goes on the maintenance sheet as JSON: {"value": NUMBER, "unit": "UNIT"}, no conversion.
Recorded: {"value": 110, "unit": "mA"}
